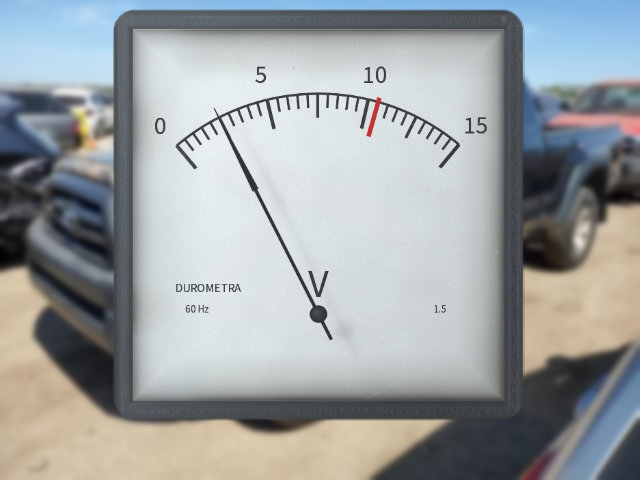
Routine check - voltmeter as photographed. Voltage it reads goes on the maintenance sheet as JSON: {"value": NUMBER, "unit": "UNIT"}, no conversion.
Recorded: {"value": 2.5, "unit": "V"}
